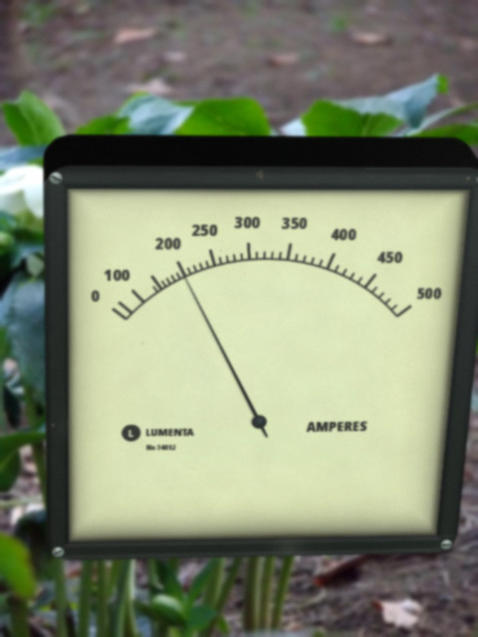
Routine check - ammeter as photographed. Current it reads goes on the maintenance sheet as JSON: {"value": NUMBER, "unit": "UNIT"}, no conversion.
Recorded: {"value": 200, "unit": "A"}
